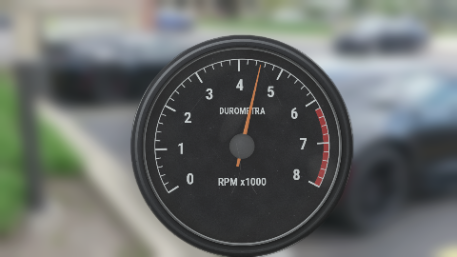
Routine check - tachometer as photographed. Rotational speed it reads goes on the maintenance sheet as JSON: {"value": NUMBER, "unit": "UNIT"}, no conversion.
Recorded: {"value": 4500, "unit": "rpm"}
